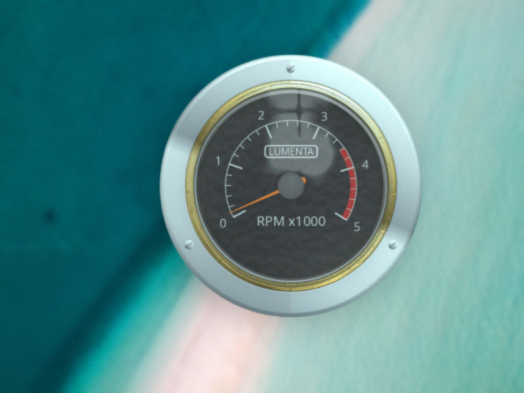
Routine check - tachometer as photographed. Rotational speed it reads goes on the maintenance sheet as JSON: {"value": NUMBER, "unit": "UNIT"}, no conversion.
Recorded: {"value": 100, "unit": "rpm"}
